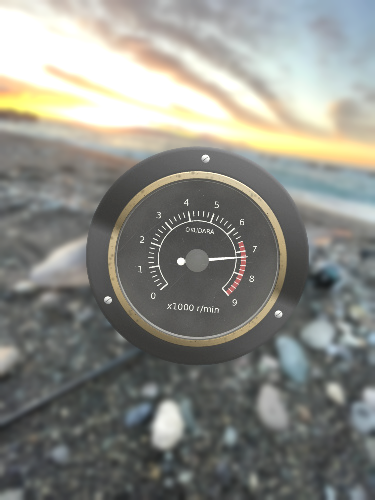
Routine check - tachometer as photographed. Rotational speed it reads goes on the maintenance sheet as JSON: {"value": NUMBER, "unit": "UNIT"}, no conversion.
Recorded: {"value": 7200, "unit": "rpm"}
